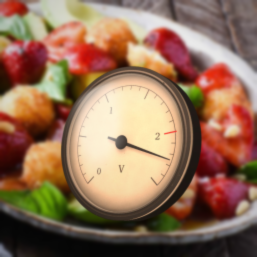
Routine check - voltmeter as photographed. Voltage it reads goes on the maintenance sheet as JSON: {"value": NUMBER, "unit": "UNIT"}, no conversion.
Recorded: {"value": 2.25, "unit": "V"}
